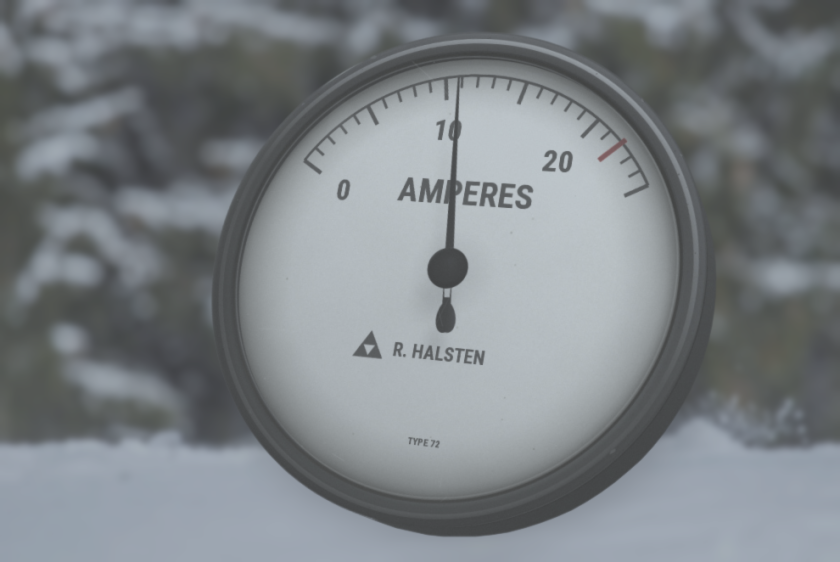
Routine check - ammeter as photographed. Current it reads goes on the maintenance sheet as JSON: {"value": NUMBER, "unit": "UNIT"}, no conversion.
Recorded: {"value": 11, "unit": "A"}
